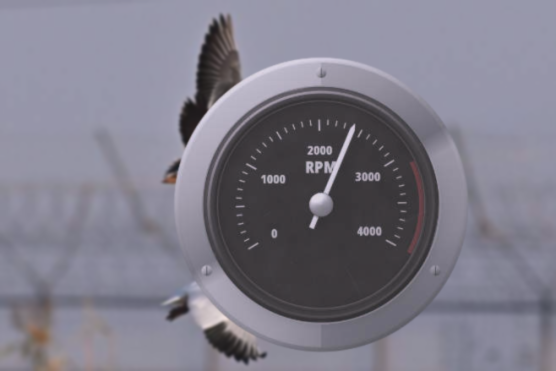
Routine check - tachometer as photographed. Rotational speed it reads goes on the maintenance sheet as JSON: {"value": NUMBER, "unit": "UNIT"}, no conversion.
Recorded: {"value": 2400, "unit": "rpm"}
